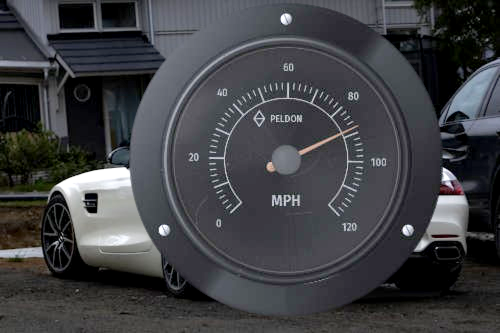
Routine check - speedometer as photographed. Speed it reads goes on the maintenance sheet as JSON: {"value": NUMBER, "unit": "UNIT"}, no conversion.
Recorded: {"value": 88, "unit": "mph"}
